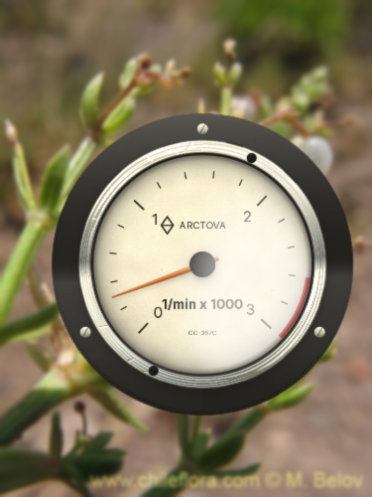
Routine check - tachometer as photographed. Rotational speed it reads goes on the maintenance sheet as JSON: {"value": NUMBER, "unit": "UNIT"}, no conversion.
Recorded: {"value": 300, "unit": "rpm"}
